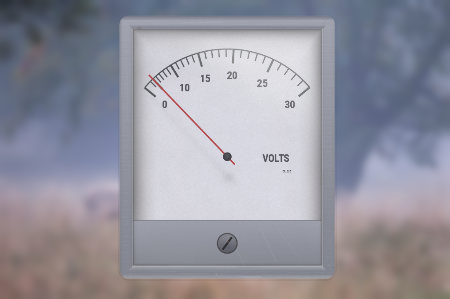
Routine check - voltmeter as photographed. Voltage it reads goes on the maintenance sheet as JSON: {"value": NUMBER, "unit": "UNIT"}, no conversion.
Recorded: {"value": 5, "unit": "V"}
